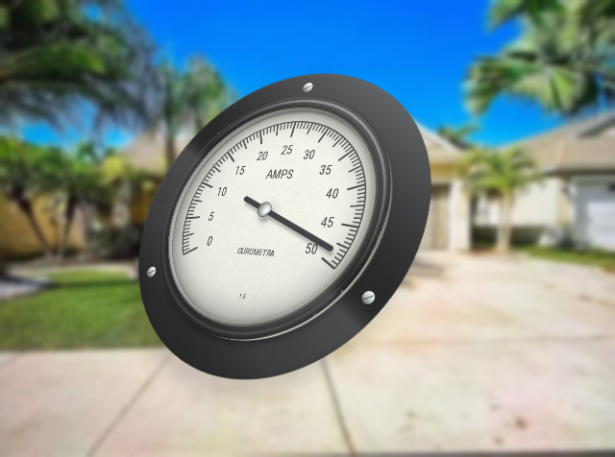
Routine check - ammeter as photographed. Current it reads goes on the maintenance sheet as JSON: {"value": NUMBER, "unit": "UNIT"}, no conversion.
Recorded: {"value": 48.5, "unit": "A"}
